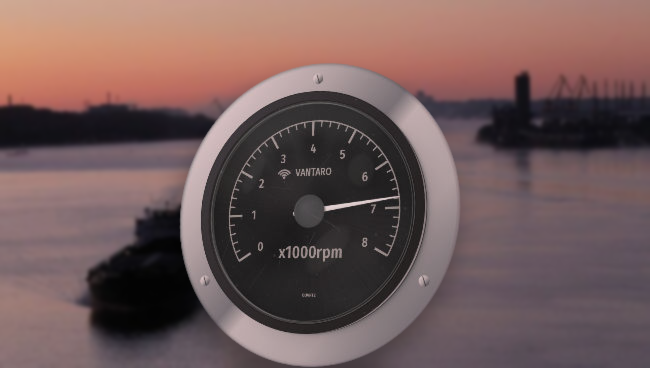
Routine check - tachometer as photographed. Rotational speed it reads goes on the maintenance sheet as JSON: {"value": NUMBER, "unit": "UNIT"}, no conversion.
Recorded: {"value": 6800, "unit": "rpm"}
